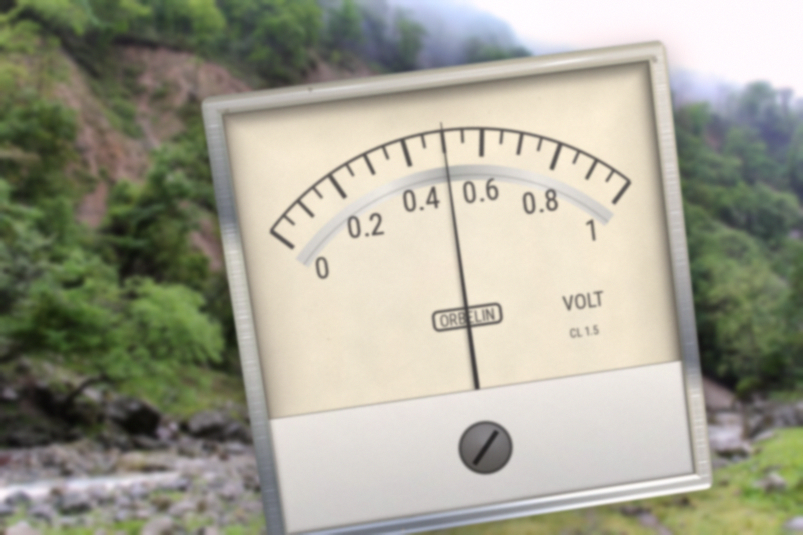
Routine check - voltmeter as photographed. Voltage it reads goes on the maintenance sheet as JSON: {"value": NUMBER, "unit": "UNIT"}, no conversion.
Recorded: {"value": 0.5, "unit": "V"}
